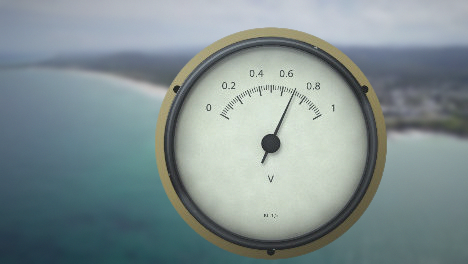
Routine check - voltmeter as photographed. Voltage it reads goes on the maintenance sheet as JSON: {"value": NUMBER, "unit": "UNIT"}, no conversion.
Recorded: {"value": 0.7, "unit": "V"}
